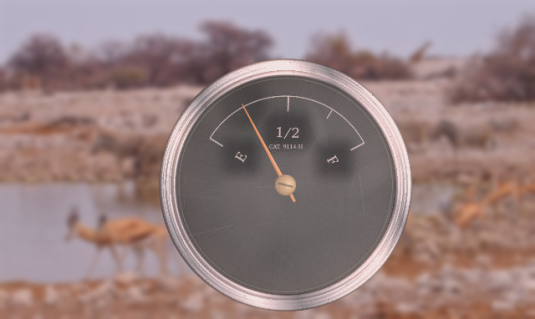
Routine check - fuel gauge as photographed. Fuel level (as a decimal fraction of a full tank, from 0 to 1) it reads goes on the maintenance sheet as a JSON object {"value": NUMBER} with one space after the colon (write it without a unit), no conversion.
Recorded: {"value": 0.25}
